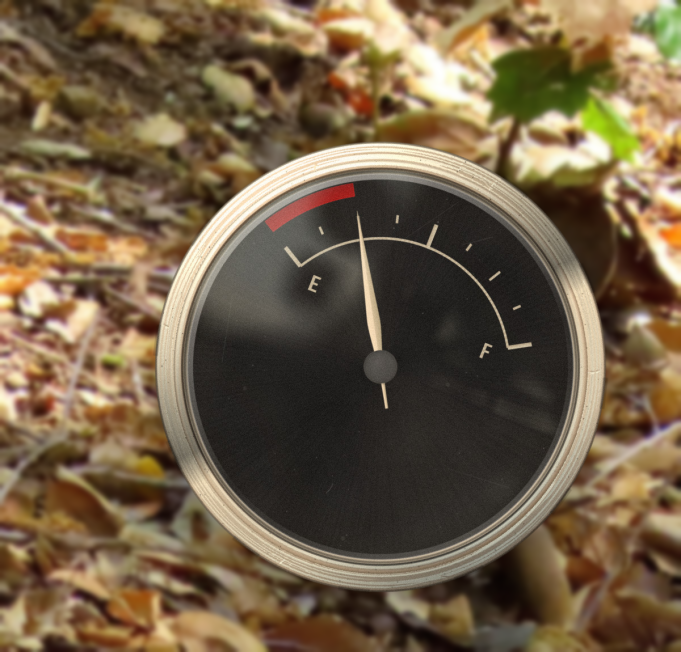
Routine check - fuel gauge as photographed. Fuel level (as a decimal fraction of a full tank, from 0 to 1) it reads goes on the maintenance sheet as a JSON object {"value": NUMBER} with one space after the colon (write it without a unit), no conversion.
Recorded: {"value": 0.25}
